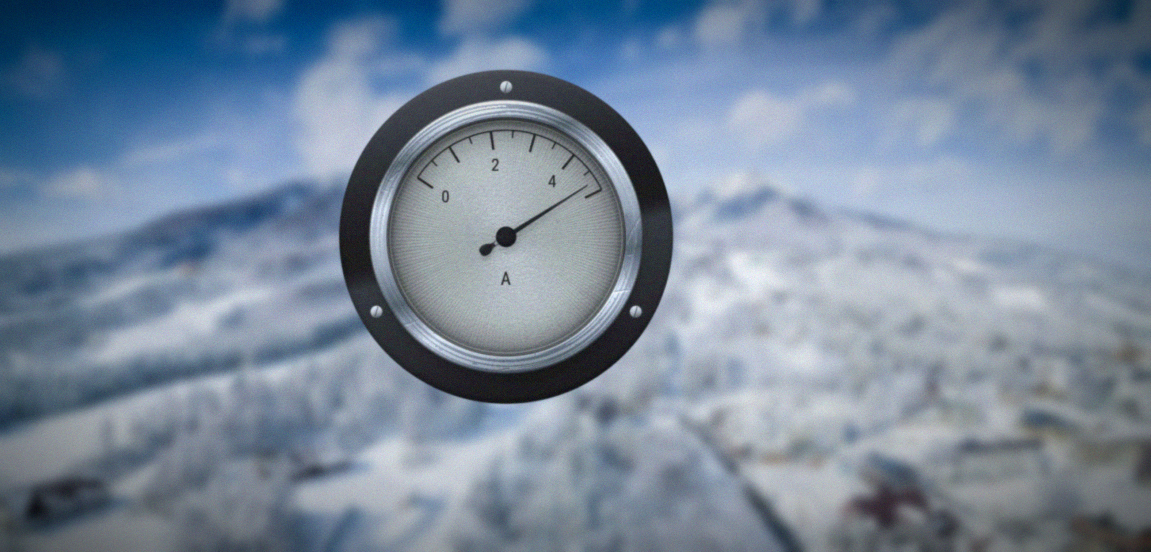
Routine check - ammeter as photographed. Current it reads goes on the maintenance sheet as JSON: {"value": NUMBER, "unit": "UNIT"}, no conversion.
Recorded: {"value": 4.75, "unit": "A"}
